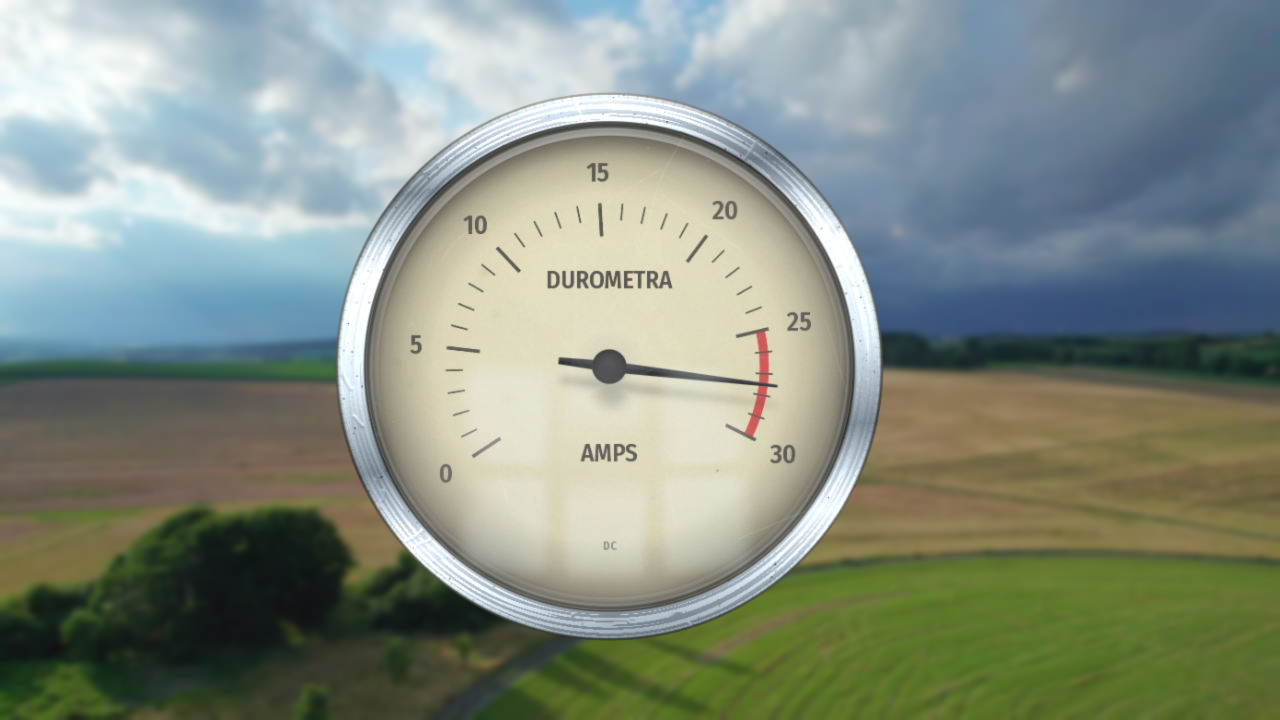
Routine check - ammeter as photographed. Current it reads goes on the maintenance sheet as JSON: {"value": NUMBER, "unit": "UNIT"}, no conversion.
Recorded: {"value": 27.5, "unit": "A"}
